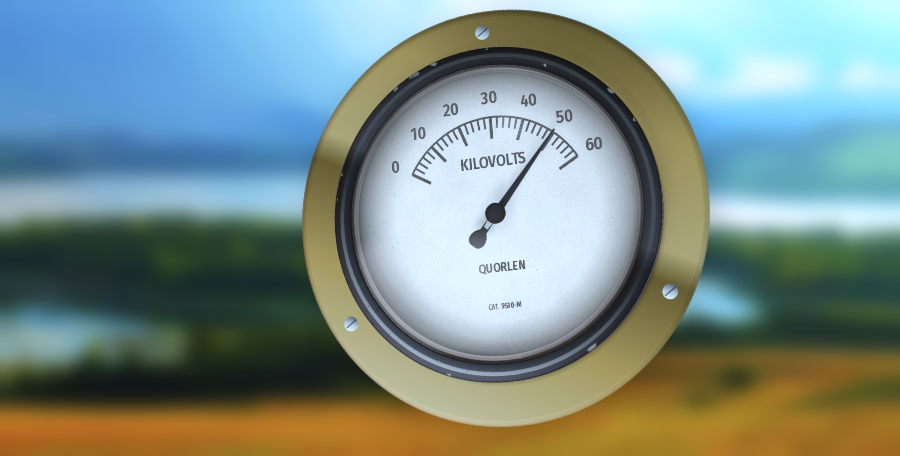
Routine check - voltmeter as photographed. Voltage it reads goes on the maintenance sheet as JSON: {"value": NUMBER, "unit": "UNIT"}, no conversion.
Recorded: {"value": 50, "unit": "kV"}
